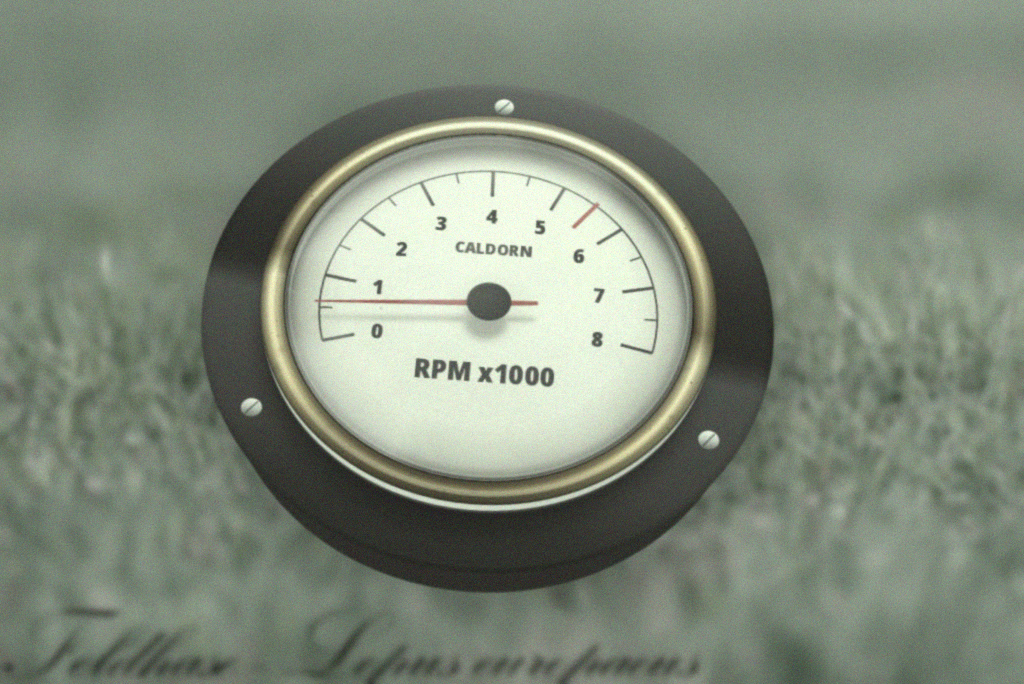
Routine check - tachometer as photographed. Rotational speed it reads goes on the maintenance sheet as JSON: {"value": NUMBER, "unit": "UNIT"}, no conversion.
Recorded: {"value": 500, "unit": "rpm"}
